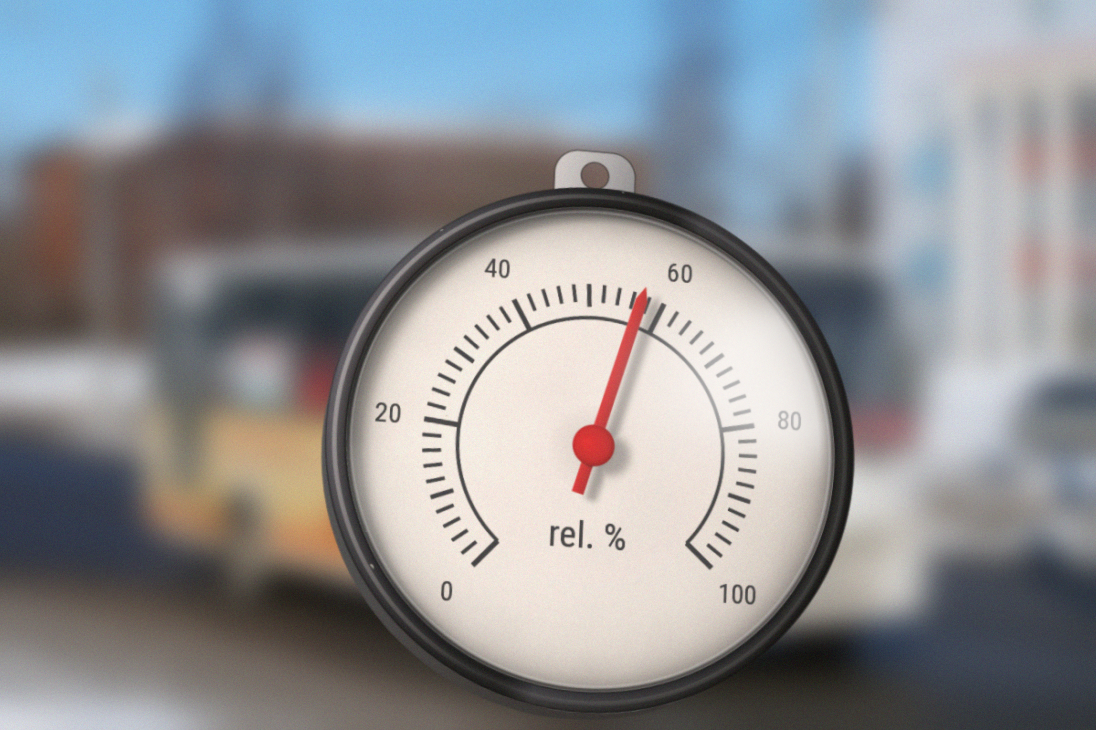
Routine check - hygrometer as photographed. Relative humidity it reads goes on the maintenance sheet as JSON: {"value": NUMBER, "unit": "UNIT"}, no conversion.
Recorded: {"value": 57, "unit": "%"}
